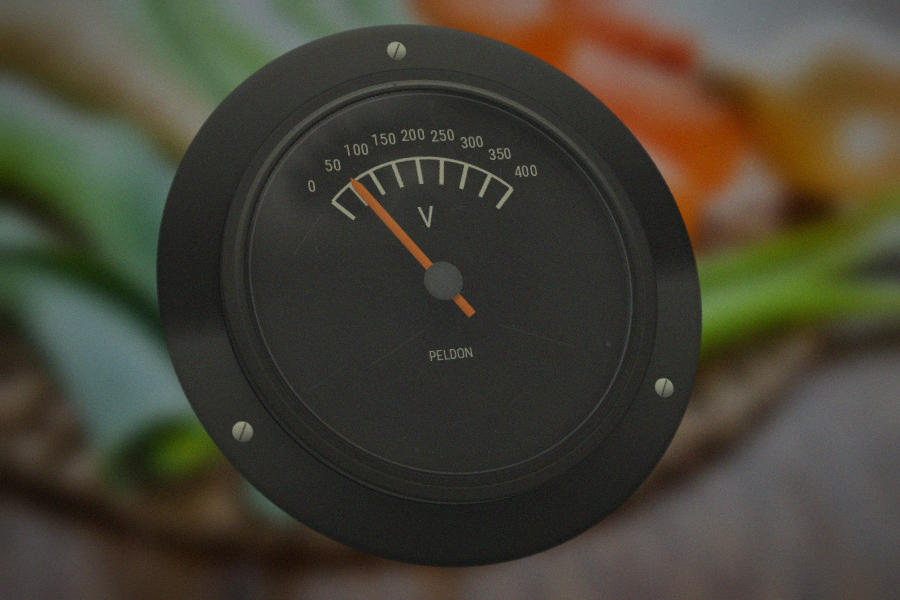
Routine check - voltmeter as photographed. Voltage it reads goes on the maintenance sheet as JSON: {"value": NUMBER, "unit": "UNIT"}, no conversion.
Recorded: {"value": 50, "unit": "V"}
